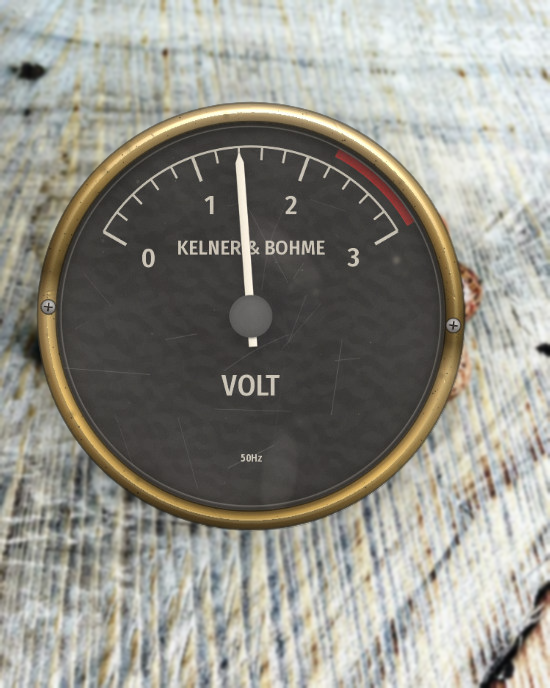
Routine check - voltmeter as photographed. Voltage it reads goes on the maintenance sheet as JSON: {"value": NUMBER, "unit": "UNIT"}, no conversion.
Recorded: {"value": 1.4, "unit": "V"}
